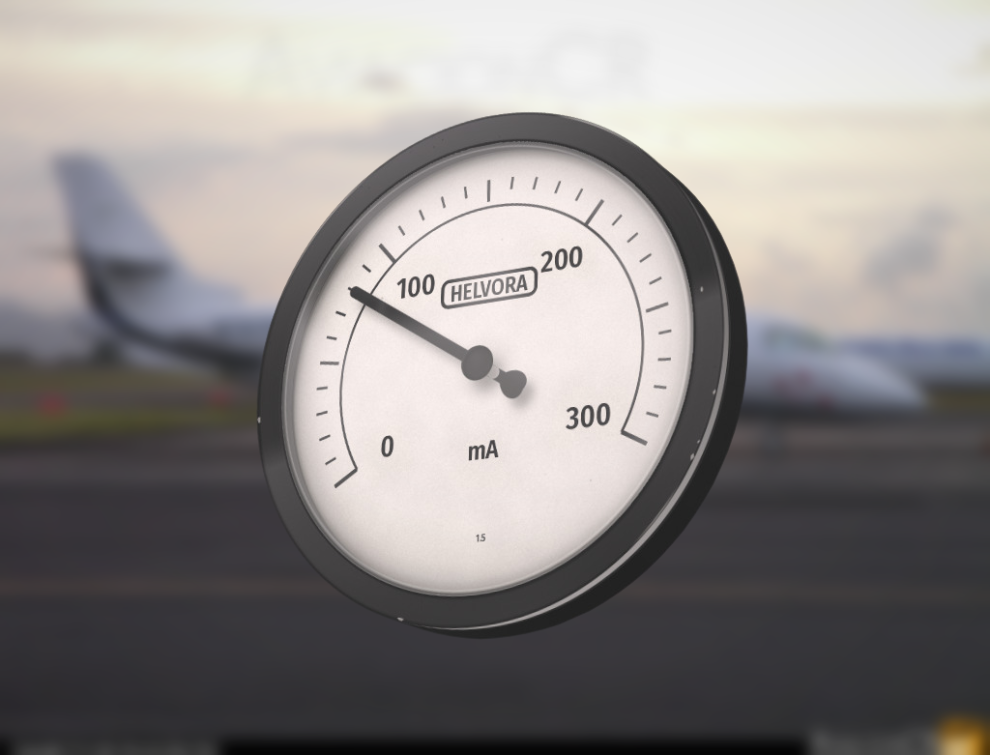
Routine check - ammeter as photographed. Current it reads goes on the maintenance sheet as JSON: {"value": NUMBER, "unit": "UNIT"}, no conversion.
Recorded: {"value": 80, "unit": "mA"}
